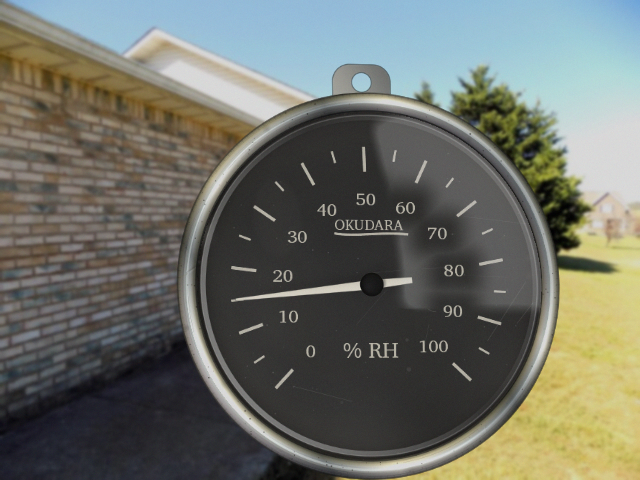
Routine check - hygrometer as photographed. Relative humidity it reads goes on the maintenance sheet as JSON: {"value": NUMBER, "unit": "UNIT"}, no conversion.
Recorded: {"value": 15, "unit": "%"}
